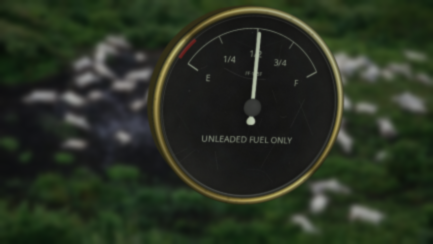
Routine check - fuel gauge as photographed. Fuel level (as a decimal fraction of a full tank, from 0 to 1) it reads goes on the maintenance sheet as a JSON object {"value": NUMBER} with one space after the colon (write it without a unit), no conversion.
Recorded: {"value": 0.5}
